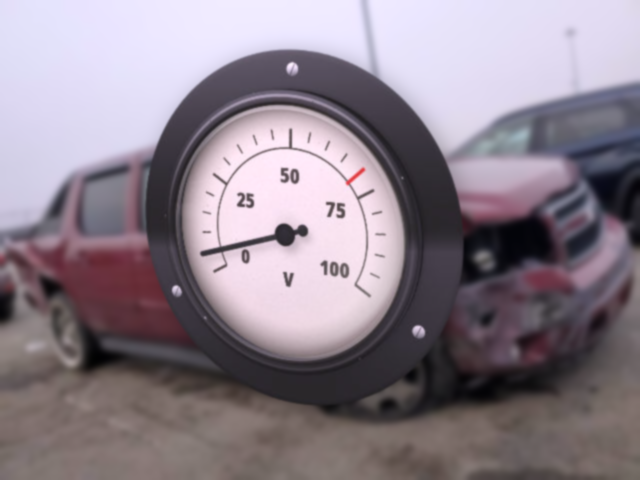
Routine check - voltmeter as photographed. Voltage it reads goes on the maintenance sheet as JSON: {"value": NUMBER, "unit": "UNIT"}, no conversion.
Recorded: {"value": 5, "unit": "V"}
